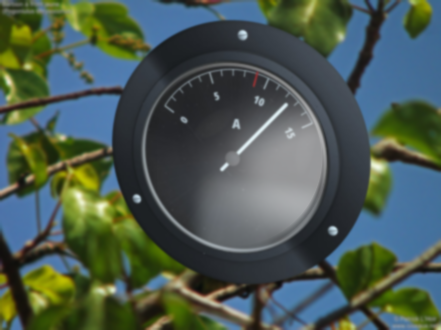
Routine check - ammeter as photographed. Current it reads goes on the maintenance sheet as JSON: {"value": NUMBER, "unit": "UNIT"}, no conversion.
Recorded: {"value": 12.5, "unit": "A"}
